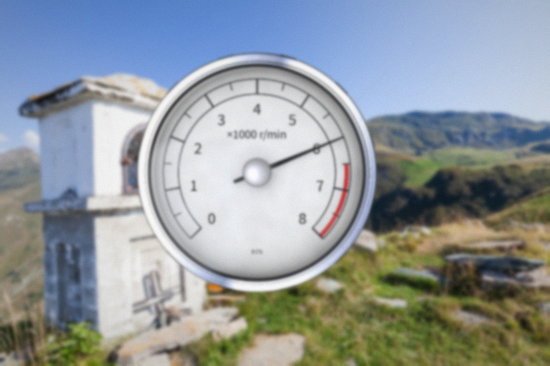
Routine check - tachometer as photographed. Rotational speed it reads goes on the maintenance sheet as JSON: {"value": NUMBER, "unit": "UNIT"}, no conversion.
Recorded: {"value": 6000, "unit": "rpm"}
